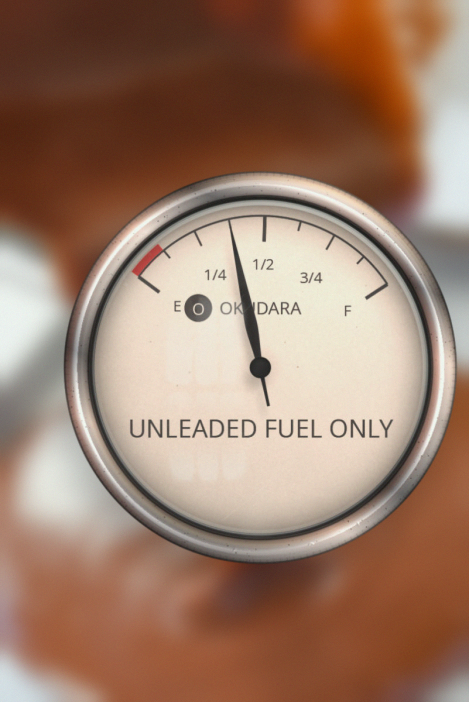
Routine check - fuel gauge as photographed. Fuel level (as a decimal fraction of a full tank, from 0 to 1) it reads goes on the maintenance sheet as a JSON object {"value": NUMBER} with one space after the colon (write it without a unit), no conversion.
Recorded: {"value": 0.375}
